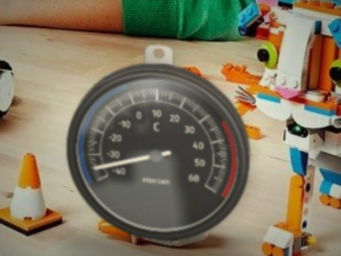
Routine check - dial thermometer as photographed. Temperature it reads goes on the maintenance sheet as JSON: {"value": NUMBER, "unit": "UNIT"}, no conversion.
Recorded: {"value": -35, "unit": "°C"}
